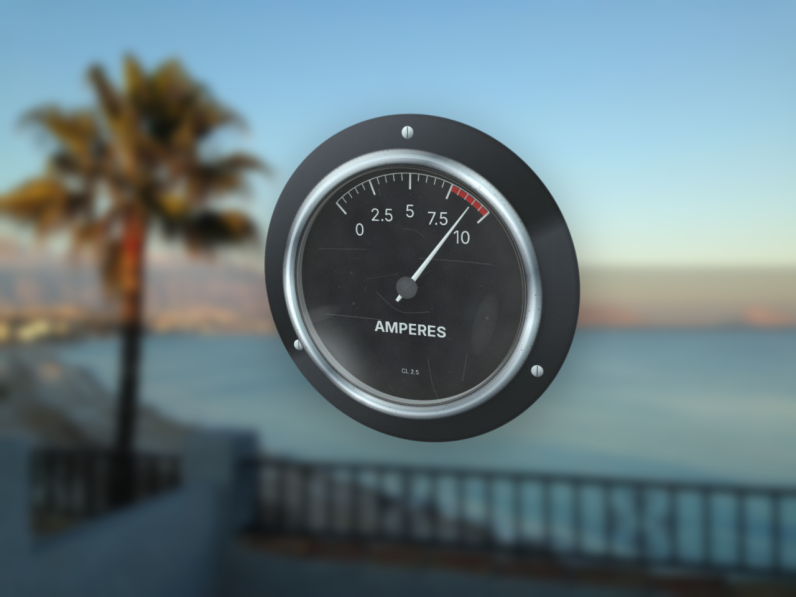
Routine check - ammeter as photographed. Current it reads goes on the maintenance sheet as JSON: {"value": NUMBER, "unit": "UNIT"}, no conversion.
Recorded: {"value": 9, "unit": "A"}
